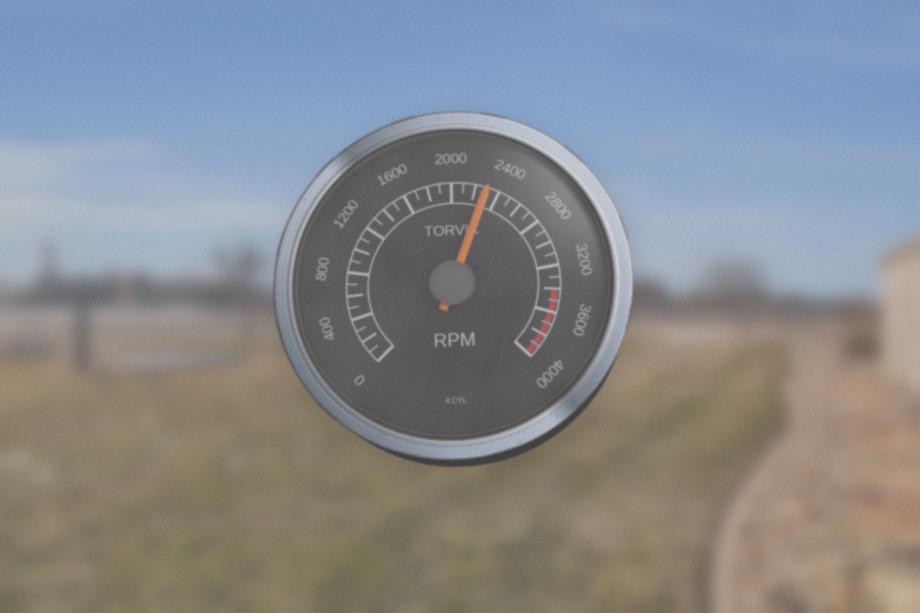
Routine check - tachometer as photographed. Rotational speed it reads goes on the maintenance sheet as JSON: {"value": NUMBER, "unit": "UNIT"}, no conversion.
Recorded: {"value": 2300, "unit": "rpm"}
